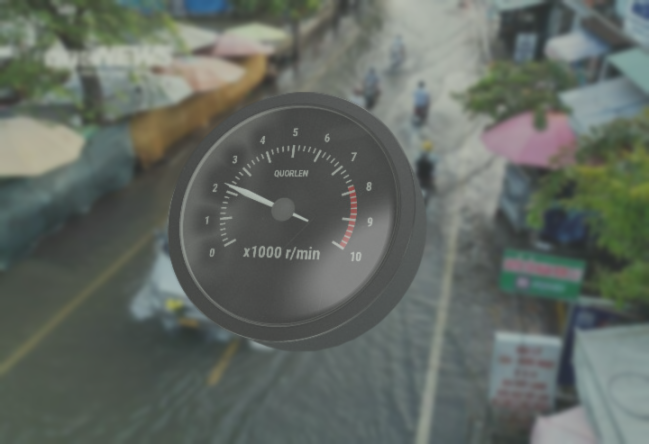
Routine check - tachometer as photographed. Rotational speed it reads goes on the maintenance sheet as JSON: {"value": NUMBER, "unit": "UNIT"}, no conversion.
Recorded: {"value": 2200, "unit": "rpm"}
